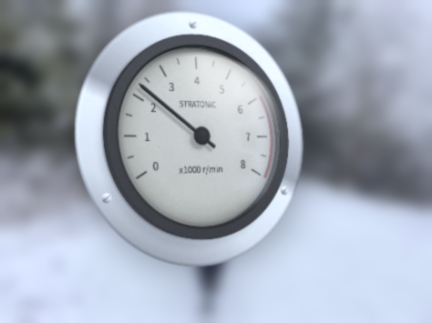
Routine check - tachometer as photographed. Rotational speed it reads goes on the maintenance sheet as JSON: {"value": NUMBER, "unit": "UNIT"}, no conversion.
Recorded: {"value": 2250, "unit": "rpm"}
